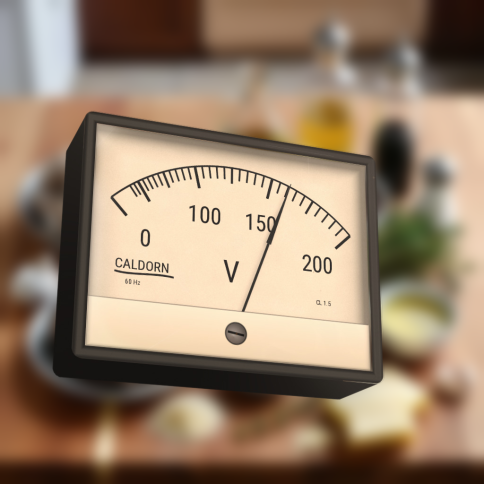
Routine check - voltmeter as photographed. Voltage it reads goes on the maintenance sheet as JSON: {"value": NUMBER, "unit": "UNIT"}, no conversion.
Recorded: {"value": 160, "unit": "V"}
